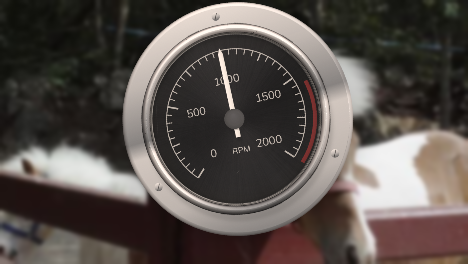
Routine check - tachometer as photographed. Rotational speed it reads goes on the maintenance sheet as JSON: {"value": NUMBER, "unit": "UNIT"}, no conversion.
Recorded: {"value": 1000, "unit": "rpm"}
